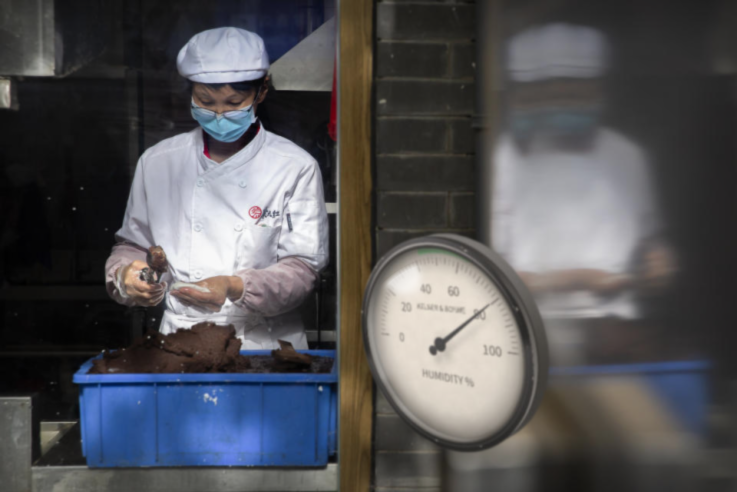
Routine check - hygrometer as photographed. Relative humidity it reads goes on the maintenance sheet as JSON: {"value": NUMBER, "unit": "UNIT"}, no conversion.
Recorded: {"value": 80, "unit": "%"}
